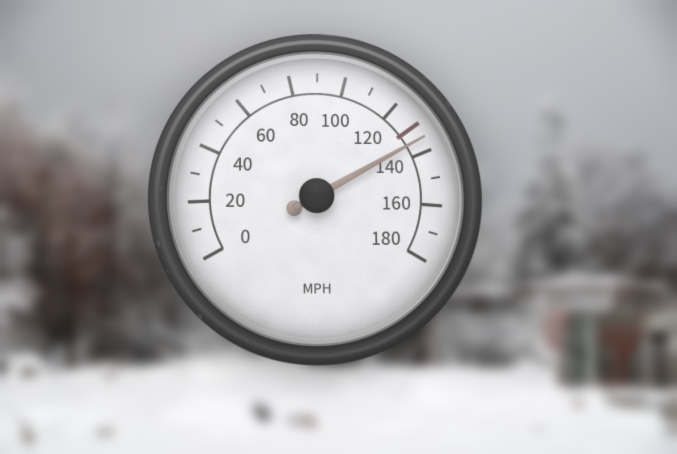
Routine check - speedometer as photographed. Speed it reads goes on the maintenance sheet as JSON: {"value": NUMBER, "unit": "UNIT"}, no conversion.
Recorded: {"value": 135, "unit": "mph"}
